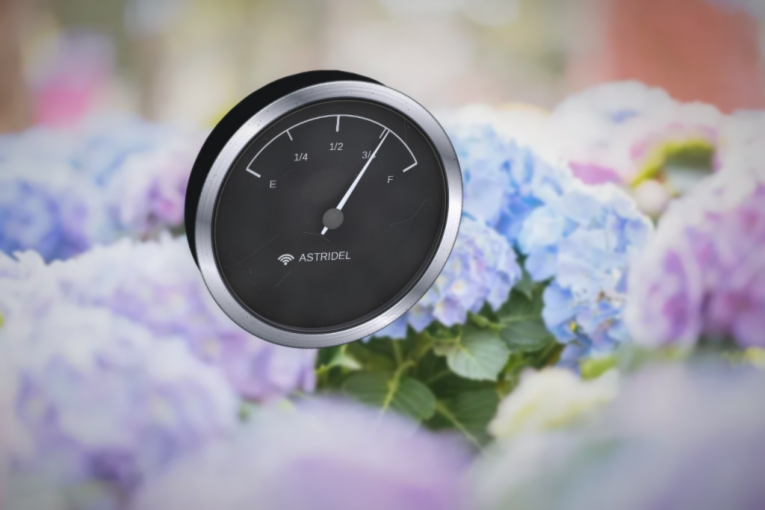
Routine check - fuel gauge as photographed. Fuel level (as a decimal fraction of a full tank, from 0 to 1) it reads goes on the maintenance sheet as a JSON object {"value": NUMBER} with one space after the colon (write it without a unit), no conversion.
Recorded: {"value": 0.75}
